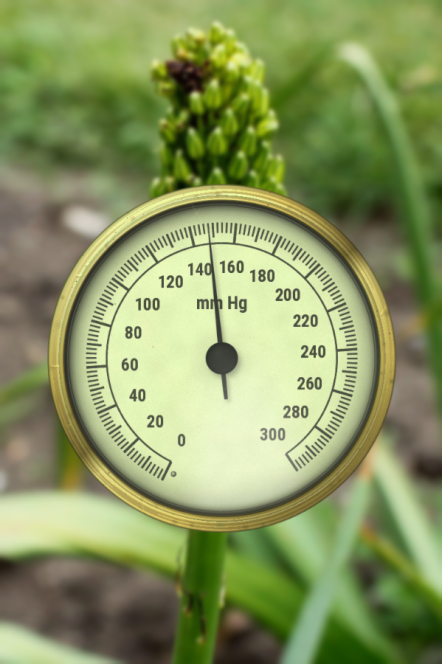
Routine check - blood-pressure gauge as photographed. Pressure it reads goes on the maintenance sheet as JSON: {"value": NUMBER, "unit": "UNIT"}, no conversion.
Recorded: {"value": 148, "unit": "mmHg"}
